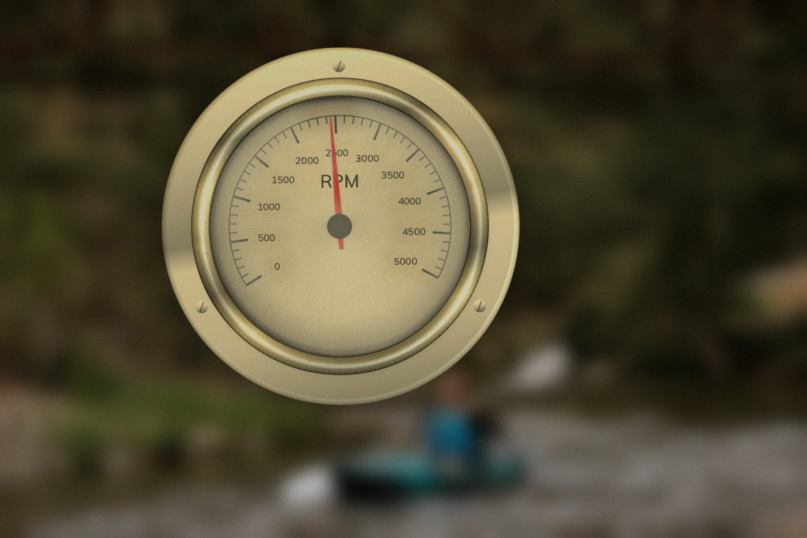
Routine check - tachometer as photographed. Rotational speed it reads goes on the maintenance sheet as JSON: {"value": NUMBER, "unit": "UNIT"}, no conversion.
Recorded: {"value": 2450, "unit": "rpm"}
